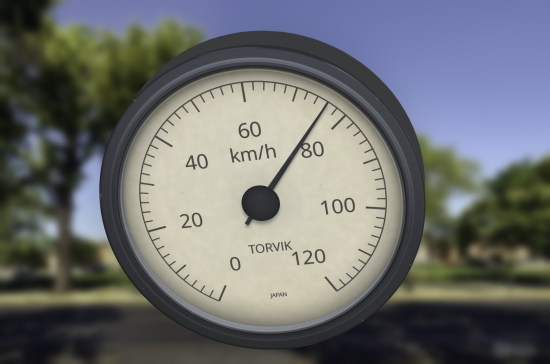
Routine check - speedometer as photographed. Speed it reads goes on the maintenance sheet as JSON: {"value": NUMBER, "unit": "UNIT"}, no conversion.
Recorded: {"value": 76, "unit": "km/h"}
